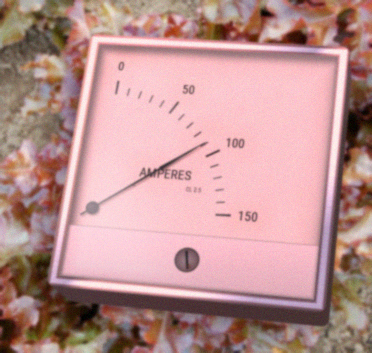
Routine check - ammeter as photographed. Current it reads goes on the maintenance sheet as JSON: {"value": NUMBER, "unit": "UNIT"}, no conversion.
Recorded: {"value": 90, "unit": "A"}
